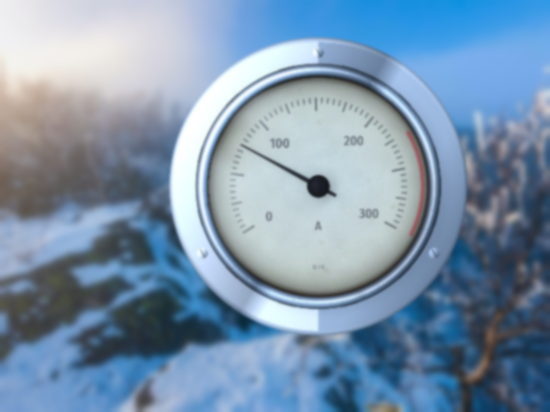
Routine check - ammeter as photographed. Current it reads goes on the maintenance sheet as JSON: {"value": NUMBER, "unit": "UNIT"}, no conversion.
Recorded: {"value": 75, "unit": "A"}
